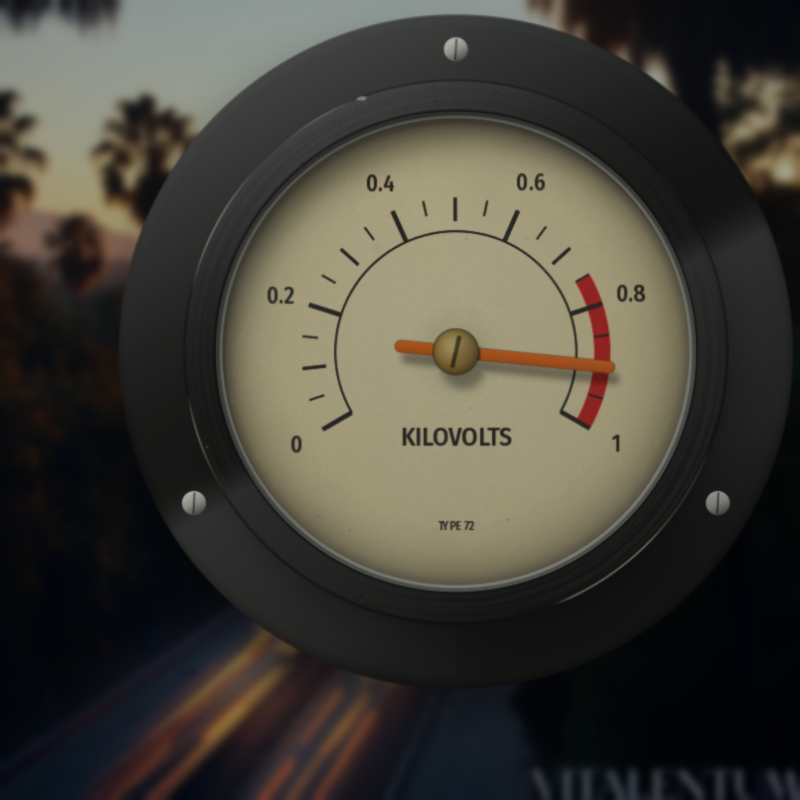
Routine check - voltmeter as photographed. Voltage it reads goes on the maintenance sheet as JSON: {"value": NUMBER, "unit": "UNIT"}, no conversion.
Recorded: {"value": 0.9, "unit": "kV"}
